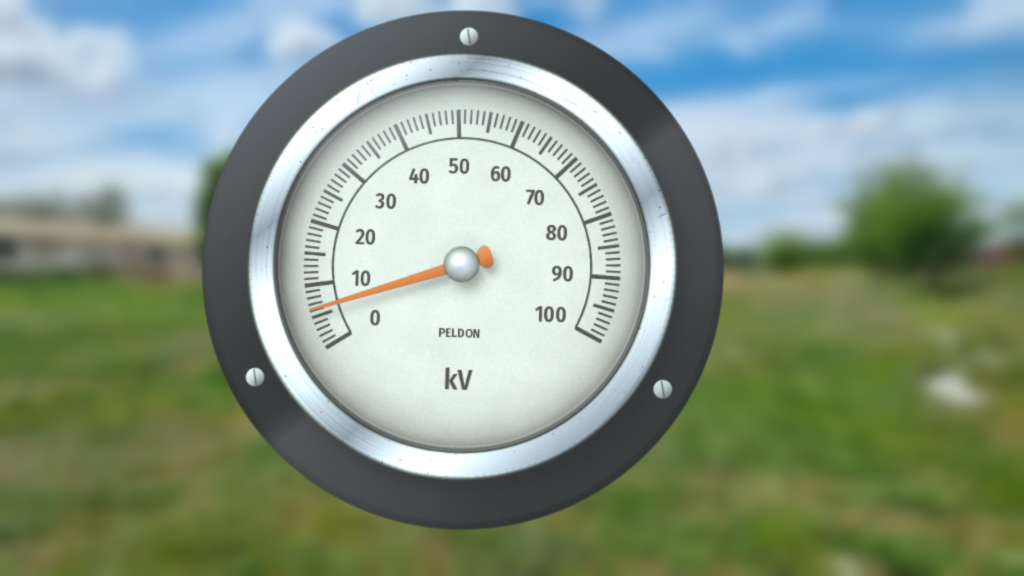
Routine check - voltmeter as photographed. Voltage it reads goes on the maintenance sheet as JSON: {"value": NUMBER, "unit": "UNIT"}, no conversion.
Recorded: {"value": 6, "unit": "kV"}
